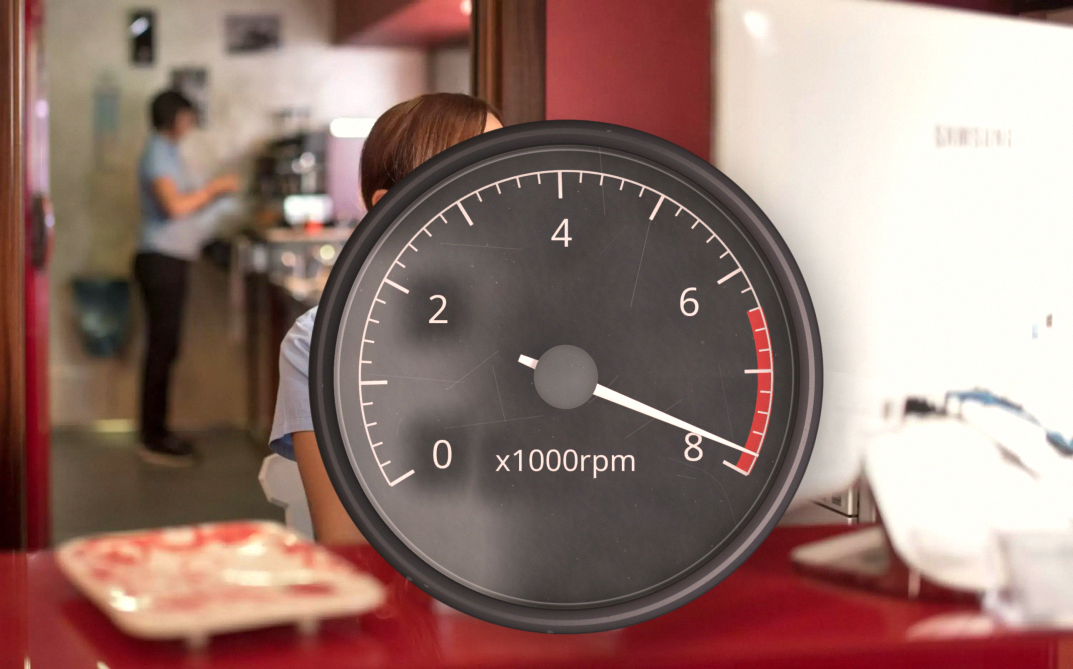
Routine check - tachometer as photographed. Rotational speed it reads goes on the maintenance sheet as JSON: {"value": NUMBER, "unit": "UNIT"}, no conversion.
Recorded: {"value": 7800, "unit": "rpm"}
